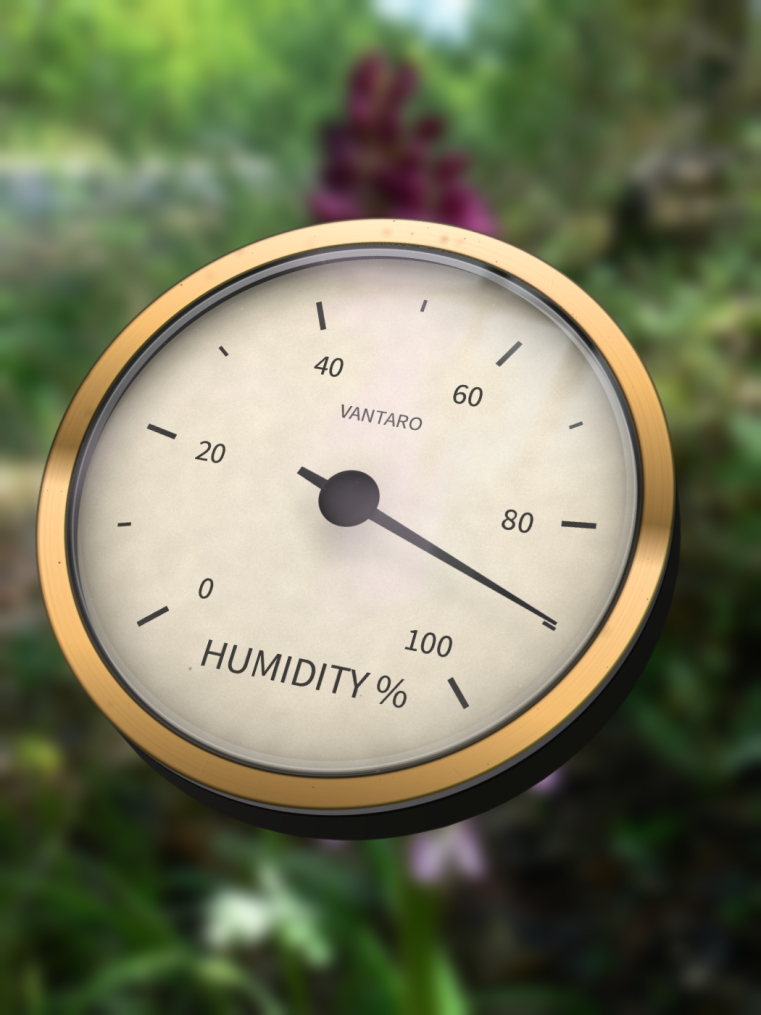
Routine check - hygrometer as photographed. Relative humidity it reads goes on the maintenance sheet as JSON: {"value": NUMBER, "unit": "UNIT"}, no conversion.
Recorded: {"value": 90, "unit": "%"}
